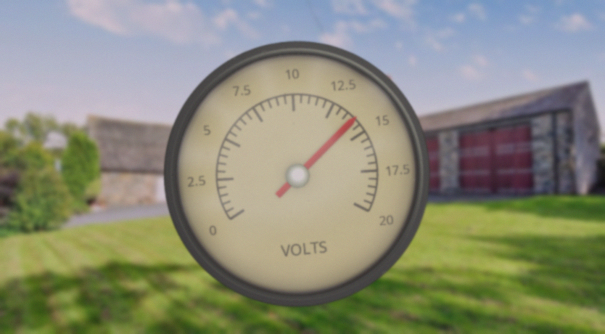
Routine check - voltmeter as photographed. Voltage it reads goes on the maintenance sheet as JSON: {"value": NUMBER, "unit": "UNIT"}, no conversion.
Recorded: {"value": 14, "unit": "V"}
